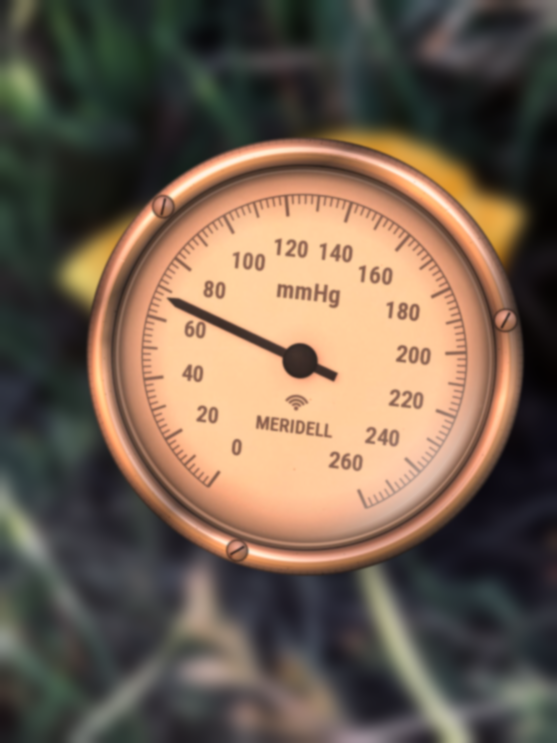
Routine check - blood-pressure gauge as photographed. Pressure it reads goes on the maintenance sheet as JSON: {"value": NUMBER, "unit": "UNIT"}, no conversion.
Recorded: {"value": 68, "unit": "mmHg"}
